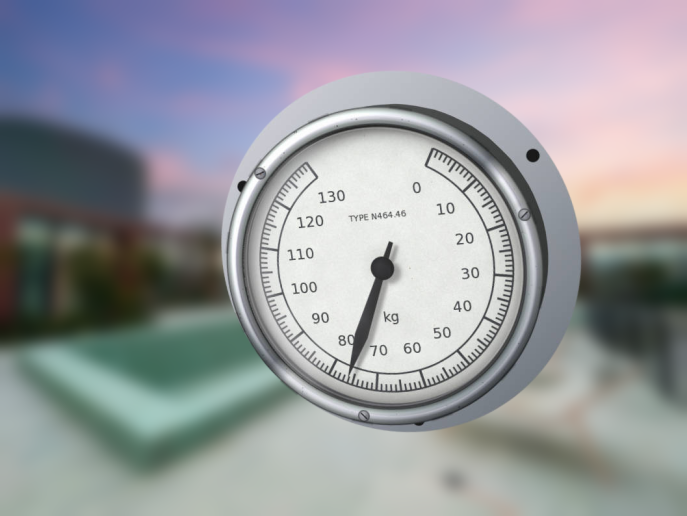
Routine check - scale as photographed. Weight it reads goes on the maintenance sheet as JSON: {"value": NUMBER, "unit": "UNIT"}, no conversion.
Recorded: {"value": 76, "unit": "kg"}
